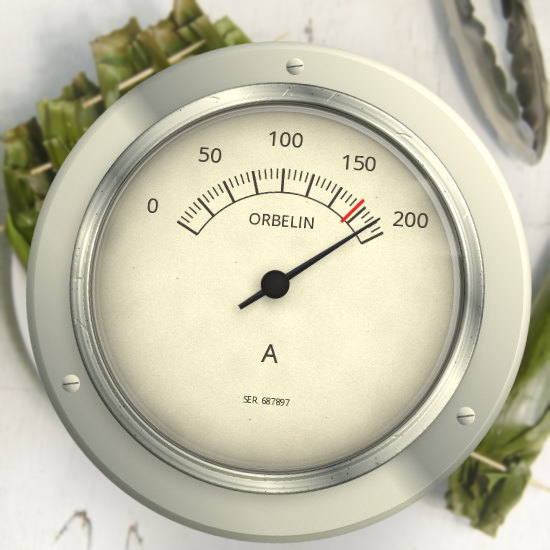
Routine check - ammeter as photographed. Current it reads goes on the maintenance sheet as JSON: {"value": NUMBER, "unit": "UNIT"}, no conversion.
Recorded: {"value": 190, "unit": "A"}
